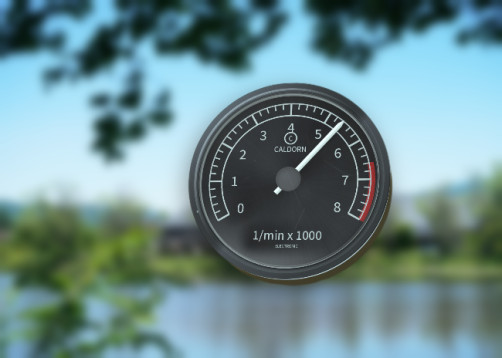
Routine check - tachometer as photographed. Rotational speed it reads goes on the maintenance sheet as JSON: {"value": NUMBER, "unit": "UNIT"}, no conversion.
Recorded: {"value": 5400, "unit": "rpm"}
